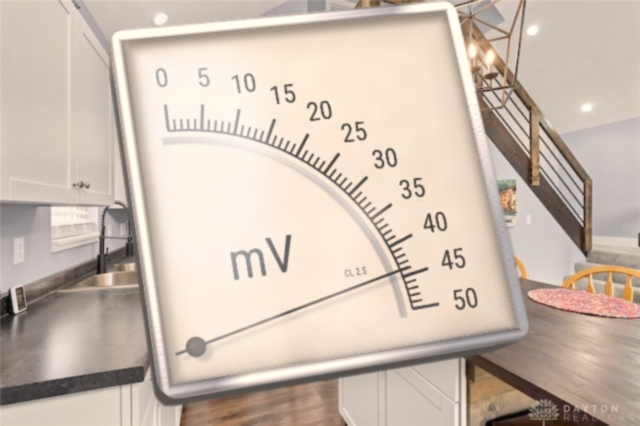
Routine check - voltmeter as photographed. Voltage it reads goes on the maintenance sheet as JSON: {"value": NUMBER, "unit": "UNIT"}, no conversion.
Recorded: {"value": 44, "unit": "mV"}
